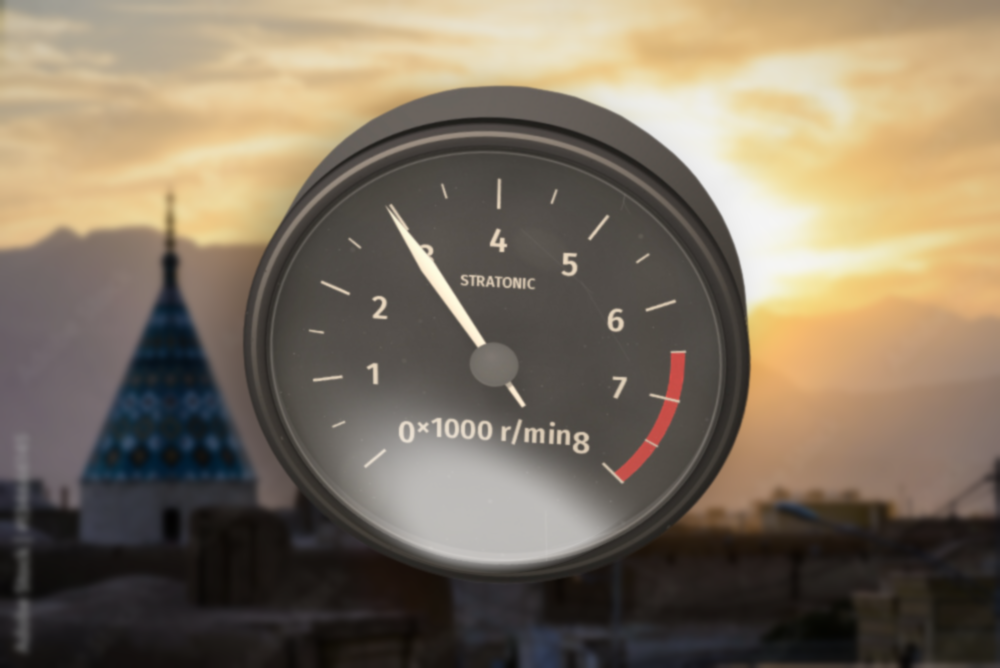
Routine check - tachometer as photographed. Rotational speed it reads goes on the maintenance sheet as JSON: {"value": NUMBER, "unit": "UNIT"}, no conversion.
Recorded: {"value": 3000, "unit": "rpm"}
